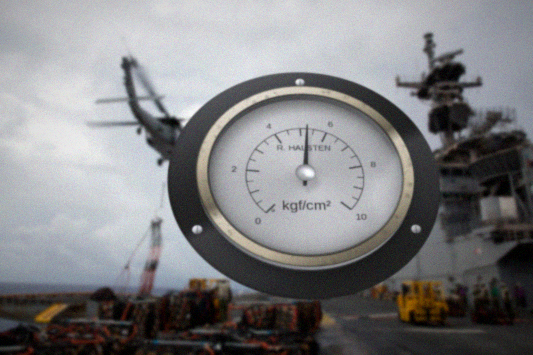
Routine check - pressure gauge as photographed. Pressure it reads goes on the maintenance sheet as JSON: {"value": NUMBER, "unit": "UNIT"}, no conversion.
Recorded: {"value": 5.25, "unit": "kg/cm²"}
